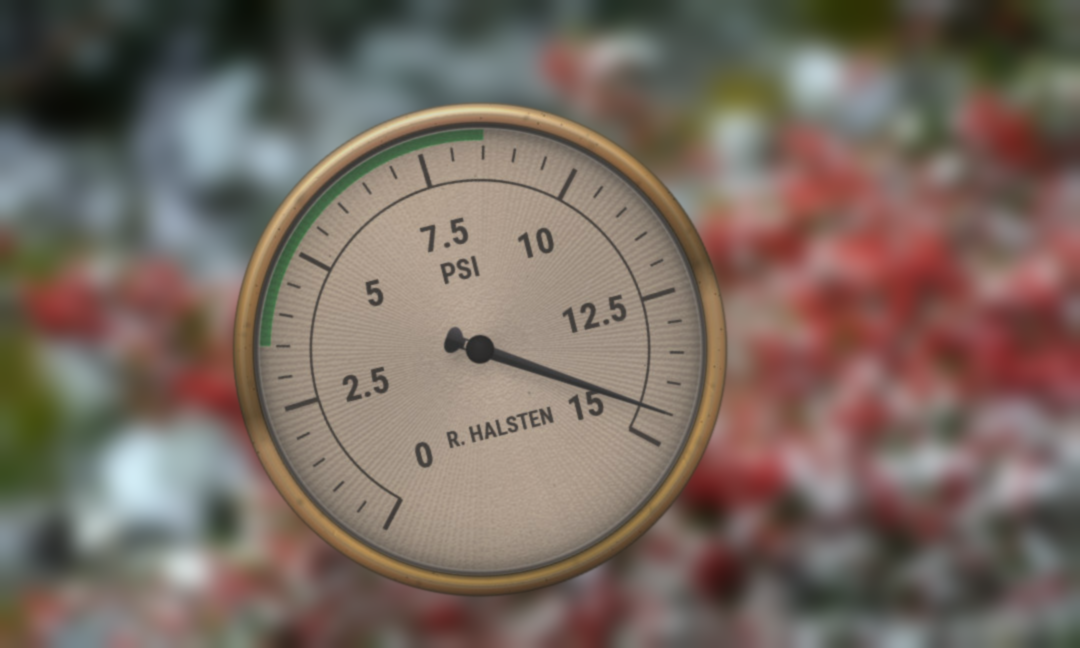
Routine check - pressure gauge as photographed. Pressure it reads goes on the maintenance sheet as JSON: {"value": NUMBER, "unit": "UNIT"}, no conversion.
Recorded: {"value": 14.5, "unit": "psi"}
